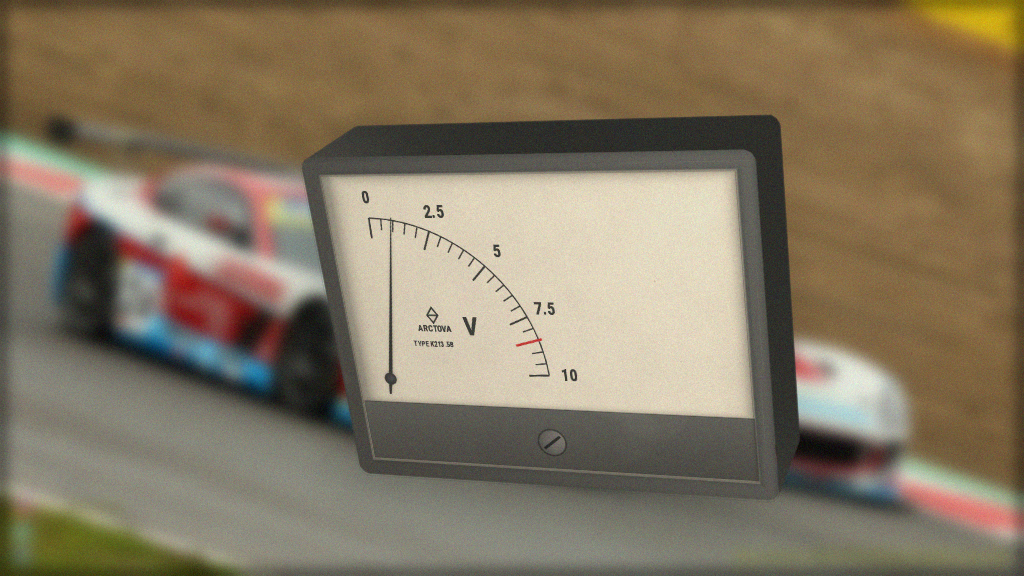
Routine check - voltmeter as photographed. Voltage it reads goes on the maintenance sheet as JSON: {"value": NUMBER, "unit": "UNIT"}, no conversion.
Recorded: {"value": 1, "unit": "V"}
